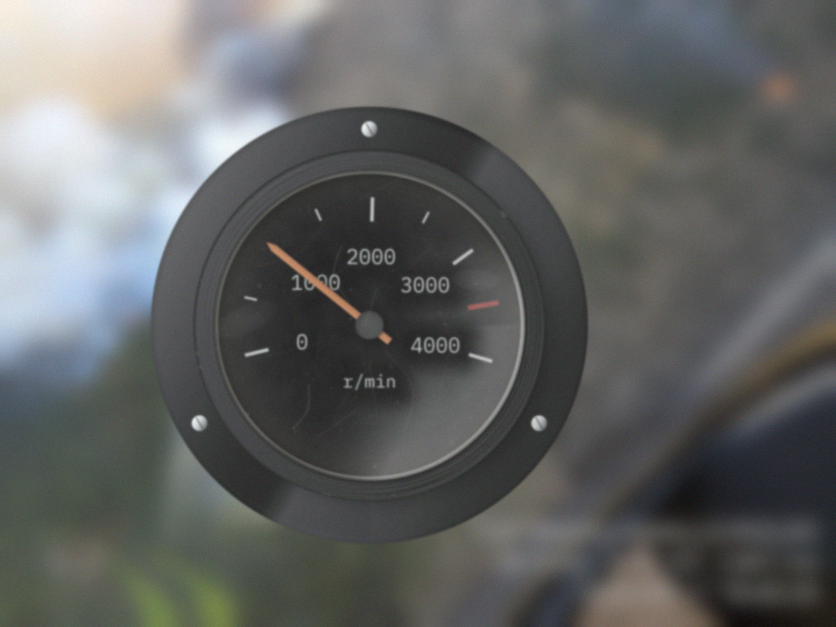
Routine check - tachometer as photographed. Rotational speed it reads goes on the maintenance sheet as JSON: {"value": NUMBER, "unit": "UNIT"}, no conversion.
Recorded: {"value": 1000, "unit": "rpm"}
